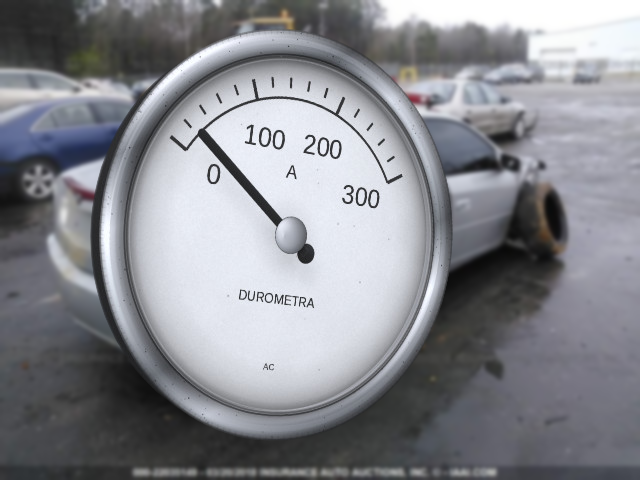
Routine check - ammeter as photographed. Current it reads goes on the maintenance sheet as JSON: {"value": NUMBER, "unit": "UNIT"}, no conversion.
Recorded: {"value": 20, "unit": "A"}
